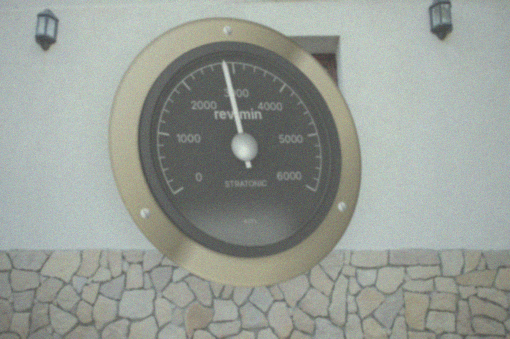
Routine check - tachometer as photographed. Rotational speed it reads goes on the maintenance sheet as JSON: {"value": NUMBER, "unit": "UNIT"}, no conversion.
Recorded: {"value": 2800, "unit": "rpm"}
